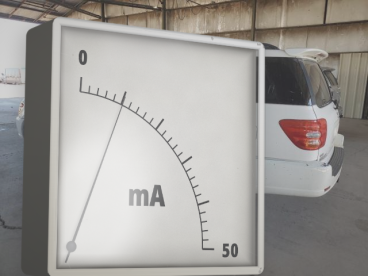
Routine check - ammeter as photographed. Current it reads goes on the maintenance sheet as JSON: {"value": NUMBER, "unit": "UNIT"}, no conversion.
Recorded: {"value": 10, "unit": "mA"}
